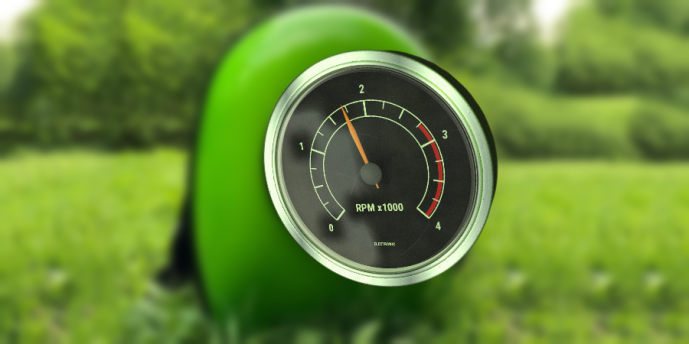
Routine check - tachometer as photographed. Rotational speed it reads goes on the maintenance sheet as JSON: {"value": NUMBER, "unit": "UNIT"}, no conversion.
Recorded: {"value": 1750, "unit": "rpm"}
